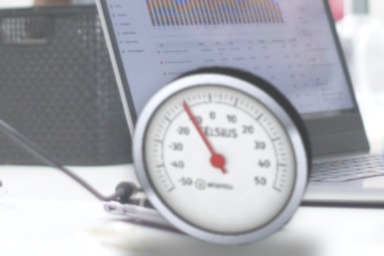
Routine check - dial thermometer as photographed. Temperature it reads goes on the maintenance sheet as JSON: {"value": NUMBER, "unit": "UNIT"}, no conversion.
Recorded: {"value": -10, "unit": "°C"}
